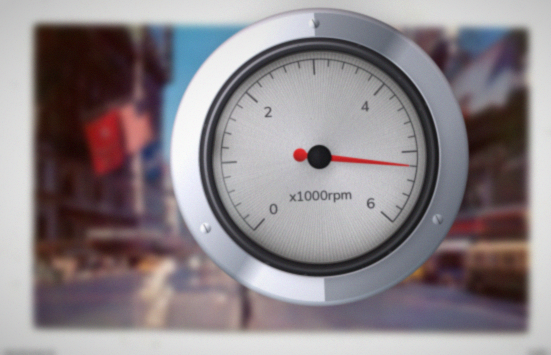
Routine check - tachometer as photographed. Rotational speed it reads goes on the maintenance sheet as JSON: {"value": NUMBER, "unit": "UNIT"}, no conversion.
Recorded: {"value": 5200, "unit": "rpm"}
